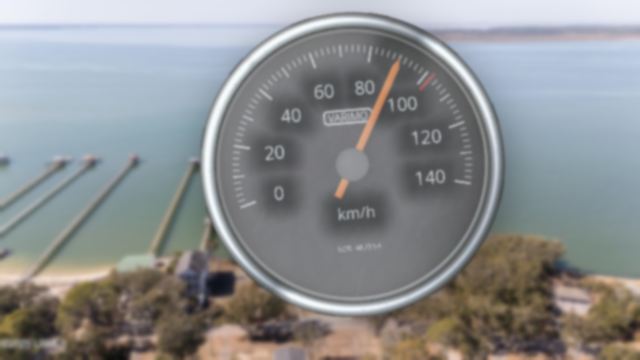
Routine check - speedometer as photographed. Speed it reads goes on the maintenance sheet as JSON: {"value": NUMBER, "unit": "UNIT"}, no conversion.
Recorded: {"value": 90, "unit": "km/h"}
